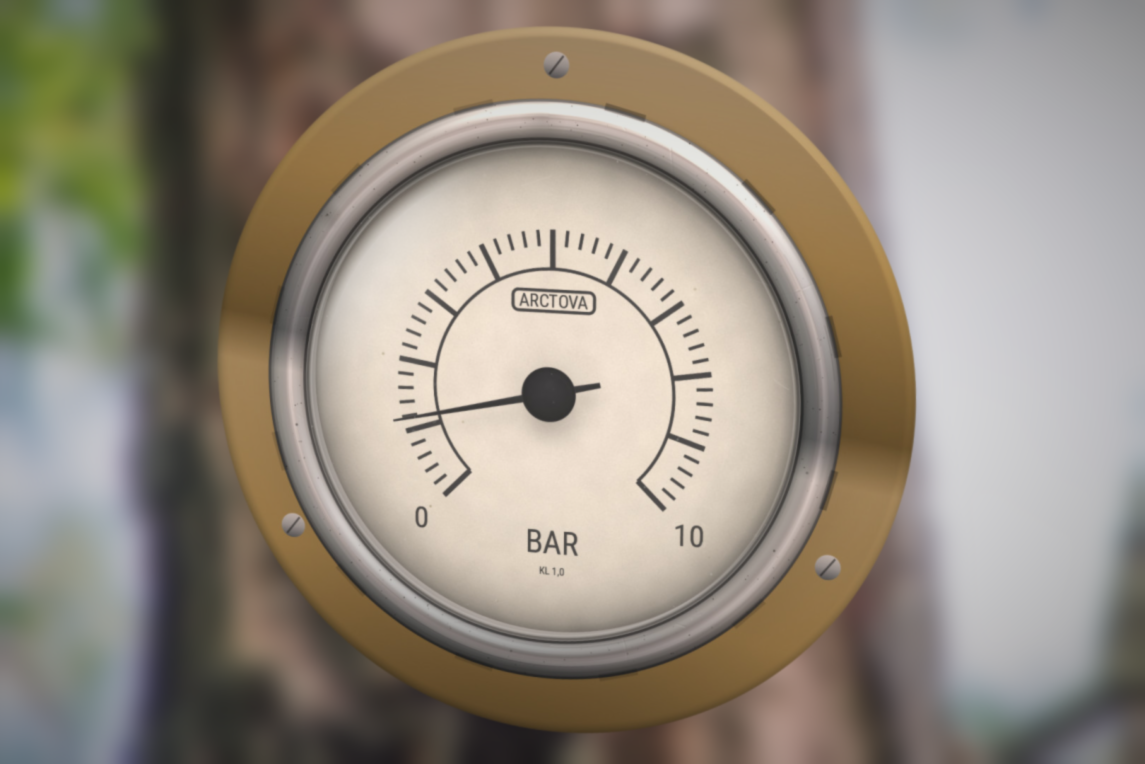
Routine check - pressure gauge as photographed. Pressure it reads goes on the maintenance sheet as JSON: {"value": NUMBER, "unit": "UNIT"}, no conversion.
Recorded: {"value": 1.2, "unit": "bar"}
